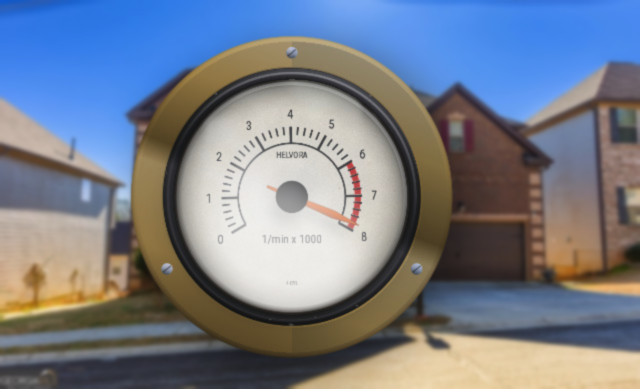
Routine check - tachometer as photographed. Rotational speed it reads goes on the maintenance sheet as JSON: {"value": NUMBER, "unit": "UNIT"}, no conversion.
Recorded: {"value": 7800, "unit": "rpm"}
